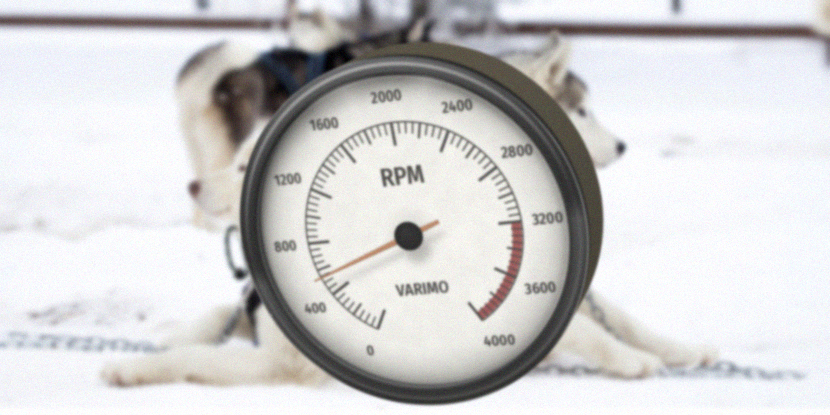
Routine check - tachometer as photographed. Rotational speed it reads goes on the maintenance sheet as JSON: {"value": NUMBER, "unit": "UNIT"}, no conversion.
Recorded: {"value": 550, "unit": "rpm"}
